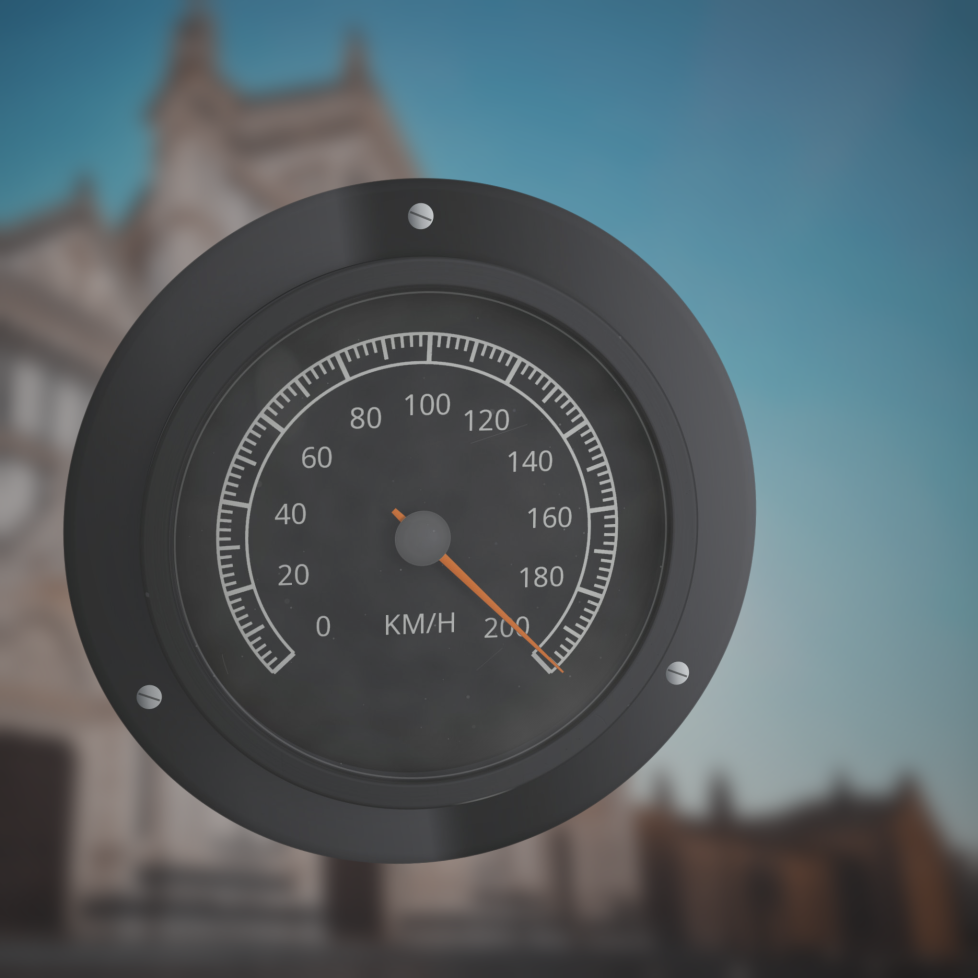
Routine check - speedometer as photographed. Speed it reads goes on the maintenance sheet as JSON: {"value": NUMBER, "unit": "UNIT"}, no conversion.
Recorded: {"value": 198, "unit": "km/h"}
